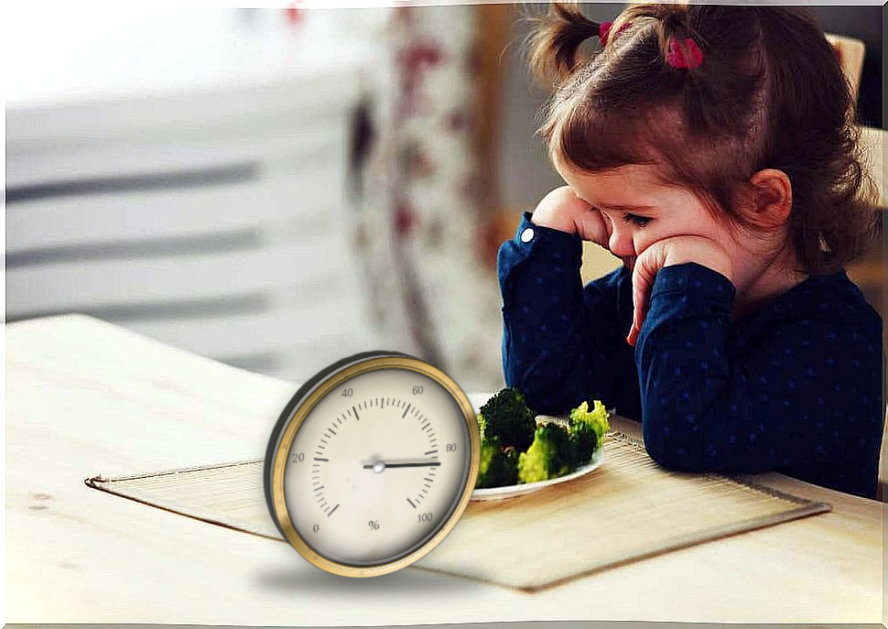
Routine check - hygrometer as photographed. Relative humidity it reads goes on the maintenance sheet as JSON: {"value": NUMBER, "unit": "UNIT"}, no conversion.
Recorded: {"value": 84, "unit": "%"}
